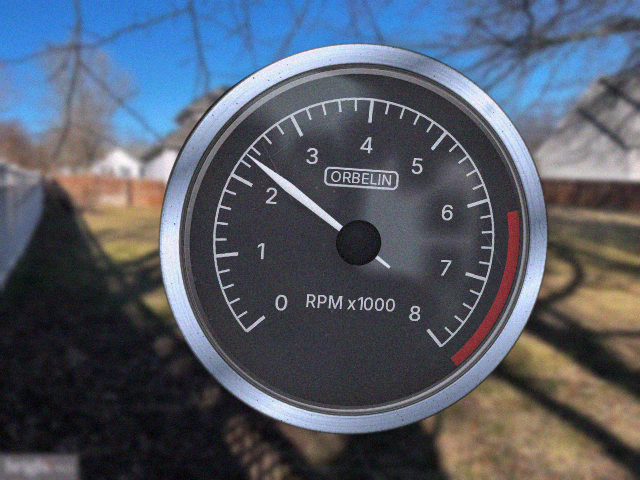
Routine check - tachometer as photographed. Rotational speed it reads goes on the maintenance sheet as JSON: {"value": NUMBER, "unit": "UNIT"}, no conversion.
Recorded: {"value": 2300, "unit": "rpm"}
